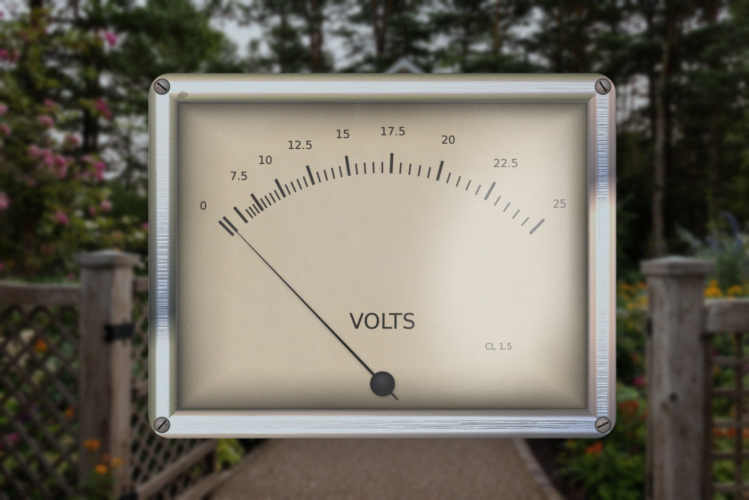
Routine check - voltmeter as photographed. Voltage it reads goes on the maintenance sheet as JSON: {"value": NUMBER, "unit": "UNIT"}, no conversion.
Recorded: {"value": 2.5, "unit": "V"}
